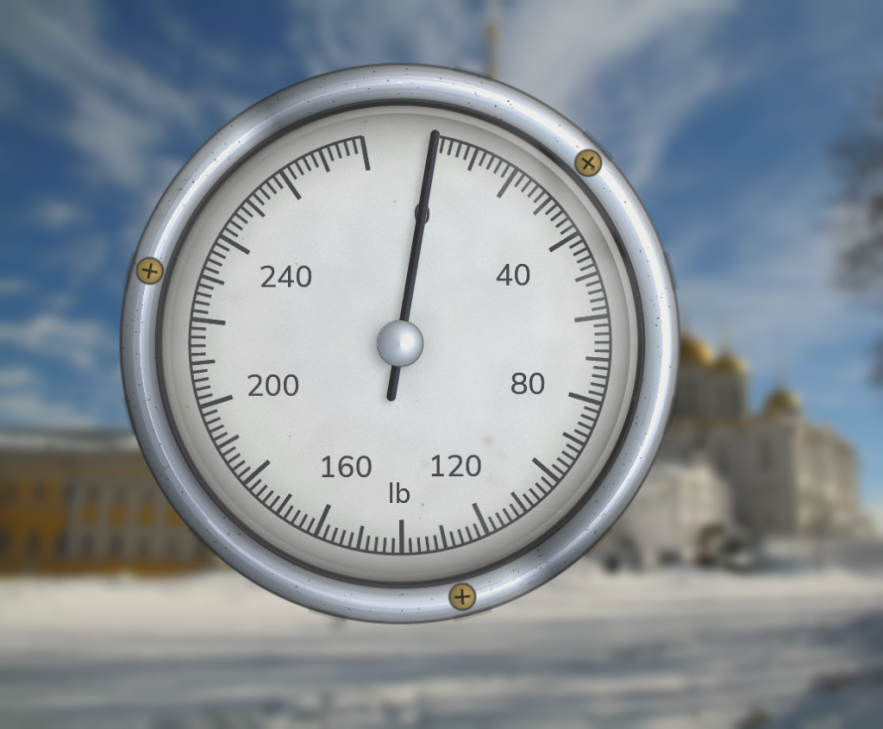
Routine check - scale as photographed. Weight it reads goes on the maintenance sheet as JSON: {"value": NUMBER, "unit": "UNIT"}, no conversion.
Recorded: {"value": 0, "unit": "lb"}
